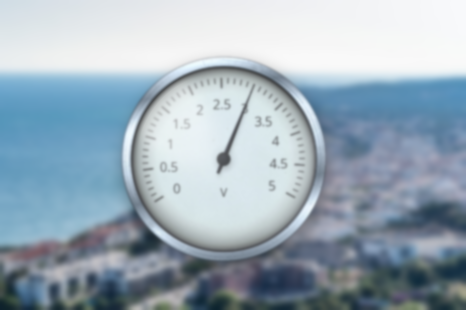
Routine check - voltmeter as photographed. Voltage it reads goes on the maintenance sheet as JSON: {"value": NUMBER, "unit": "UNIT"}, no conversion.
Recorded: {"value": 3, "unit": "V"}
